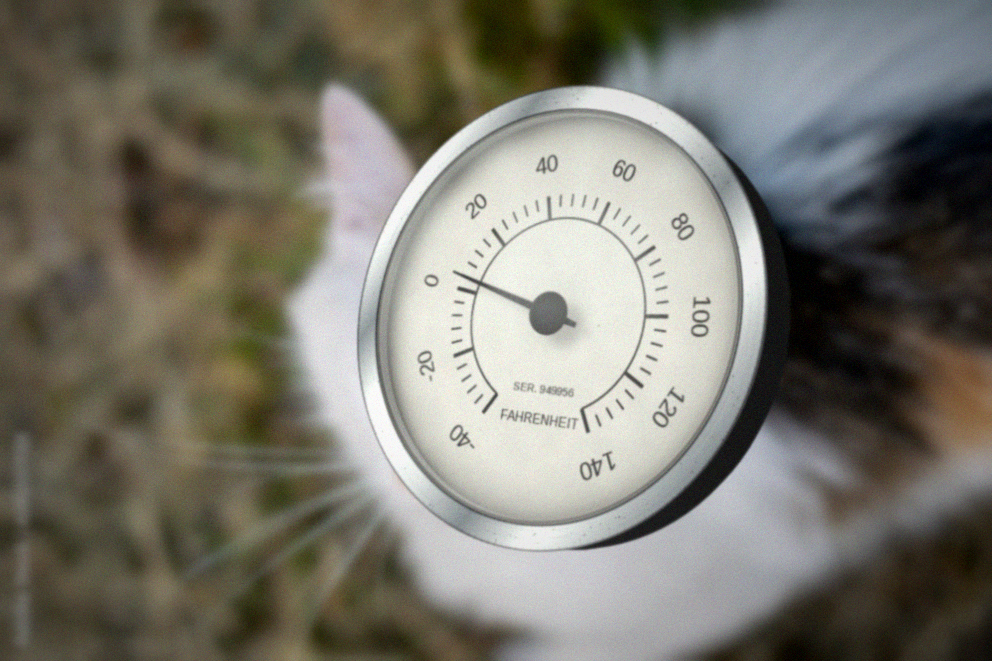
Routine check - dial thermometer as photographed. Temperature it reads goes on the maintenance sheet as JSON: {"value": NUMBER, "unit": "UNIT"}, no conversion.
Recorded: {"value": 4, "unit": "°F"}
